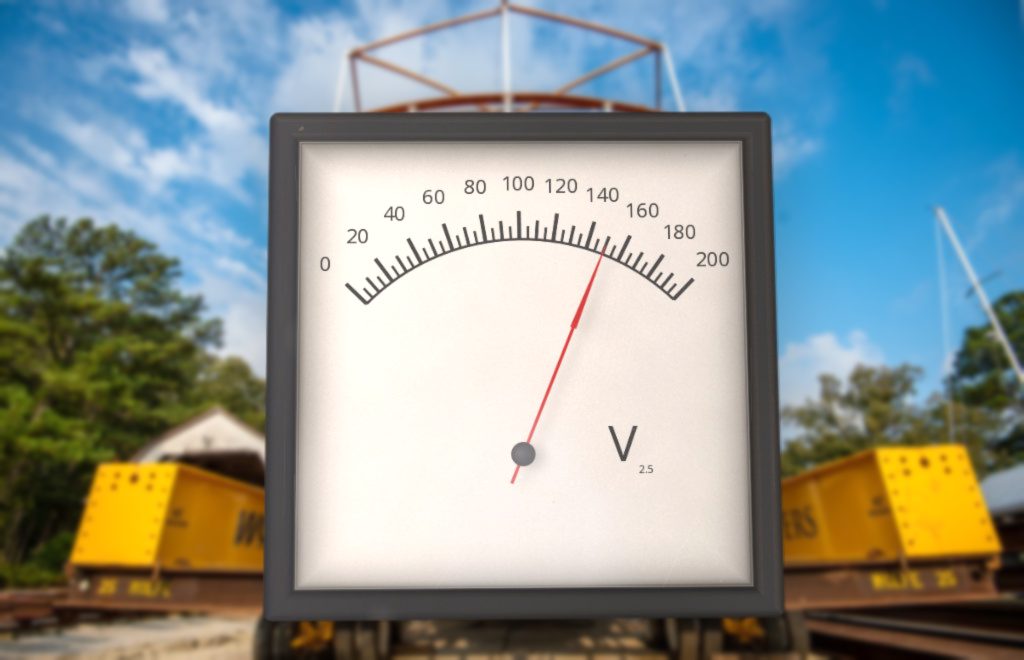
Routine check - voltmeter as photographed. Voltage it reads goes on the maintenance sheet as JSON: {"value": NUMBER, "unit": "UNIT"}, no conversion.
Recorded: {"value": 150, "unit": "V"}
